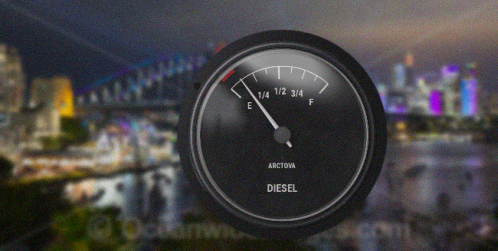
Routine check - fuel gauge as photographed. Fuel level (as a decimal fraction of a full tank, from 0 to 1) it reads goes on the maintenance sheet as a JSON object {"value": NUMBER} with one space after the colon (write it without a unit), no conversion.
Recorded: {"value": 0.125}
